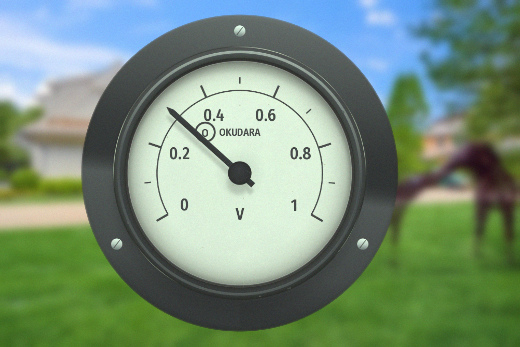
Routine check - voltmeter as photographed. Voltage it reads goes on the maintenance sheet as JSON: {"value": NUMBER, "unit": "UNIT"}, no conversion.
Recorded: {"value": 0.3, "unit": "V"}
